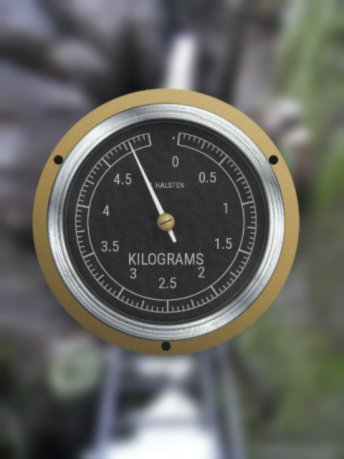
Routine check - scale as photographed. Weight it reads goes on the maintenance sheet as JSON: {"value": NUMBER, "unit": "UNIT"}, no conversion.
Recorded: {"value": 4.8, "unit": "kg"}
